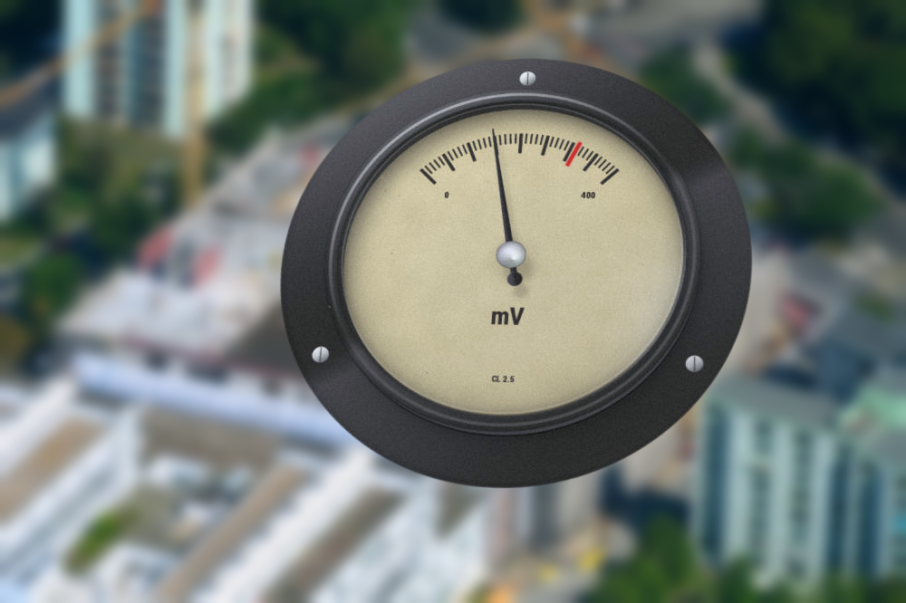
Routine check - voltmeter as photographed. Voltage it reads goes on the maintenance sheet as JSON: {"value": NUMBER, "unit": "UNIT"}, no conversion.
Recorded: {"value": 150, "unit": "mV"}
